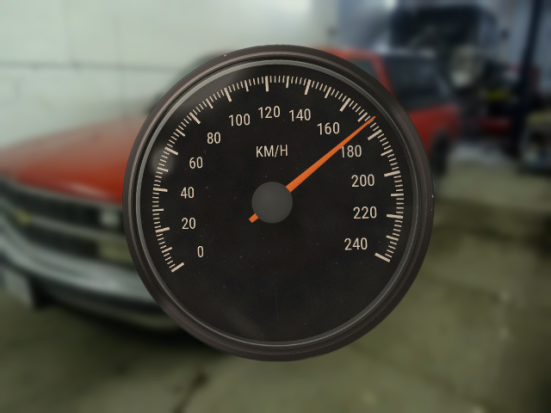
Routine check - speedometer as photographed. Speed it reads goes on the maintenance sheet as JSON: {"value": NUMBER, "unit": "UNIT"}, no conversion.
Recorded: {"value": 174, "unit": "km/h"}
